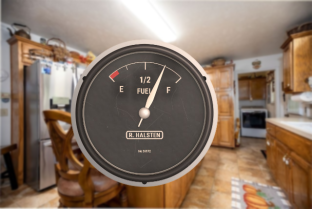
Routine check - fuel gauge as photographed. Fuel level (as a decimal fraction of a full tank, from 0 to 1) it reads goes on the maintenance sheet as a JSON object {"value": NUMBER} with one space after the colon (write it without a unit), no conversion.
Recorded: {"value": 0.75}
